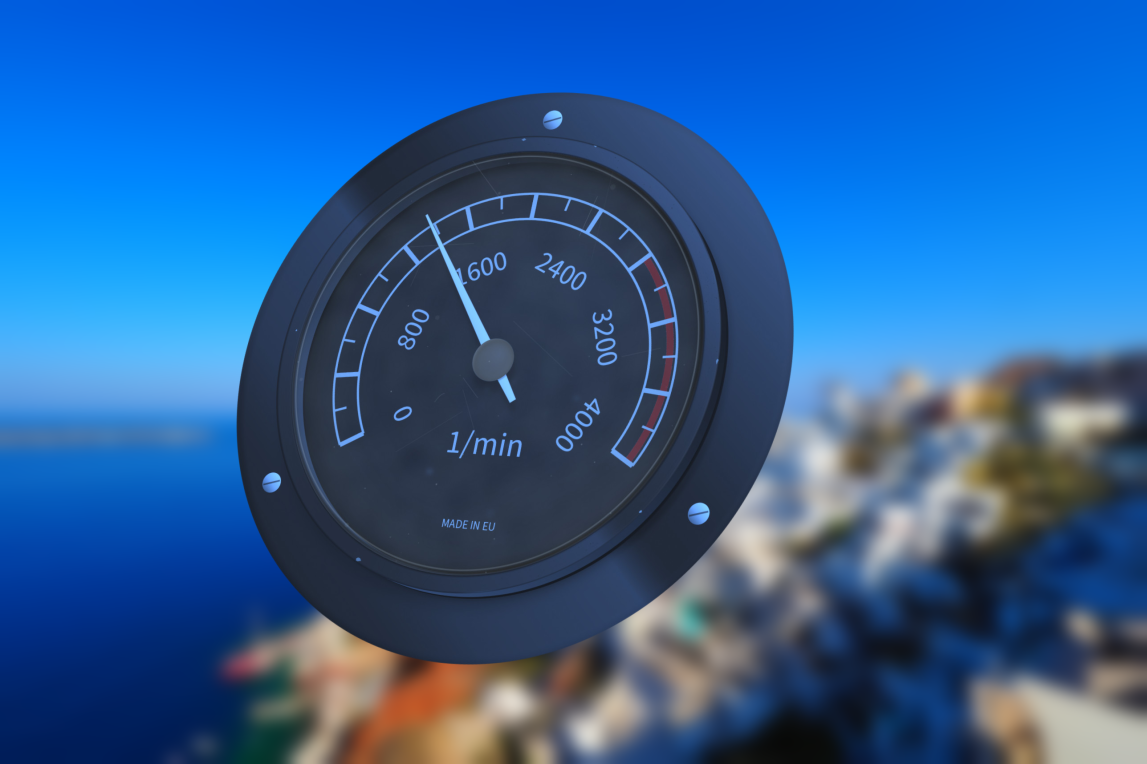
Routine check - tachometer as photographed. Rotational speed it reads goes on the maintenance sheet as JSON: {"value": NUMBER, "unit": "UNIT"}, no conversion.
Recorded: {"value": 1400, "unit": "rpm"}
